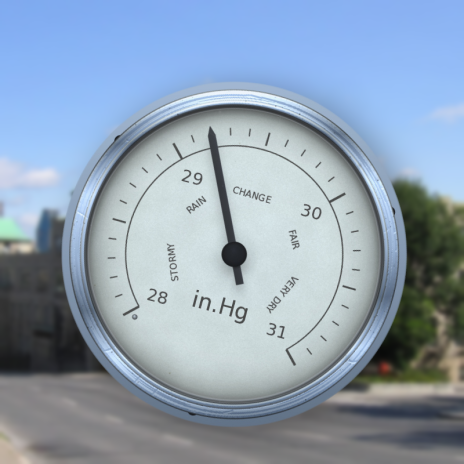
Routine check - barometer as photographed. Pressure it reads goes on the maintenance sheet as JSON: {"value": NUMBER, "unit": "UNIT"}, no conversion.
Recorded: {"value": 29.2, "unit": "inHg"}
